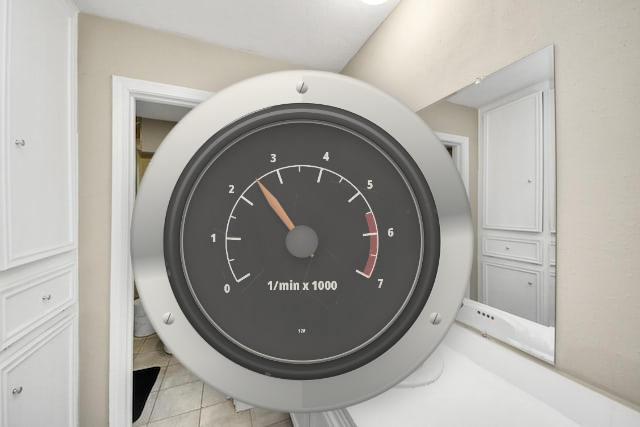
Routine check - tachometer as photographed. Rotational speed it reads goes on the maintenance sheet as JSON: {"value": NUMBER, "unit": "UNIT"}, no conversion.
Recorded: {"value": 2500, "unit": "rpm"}
